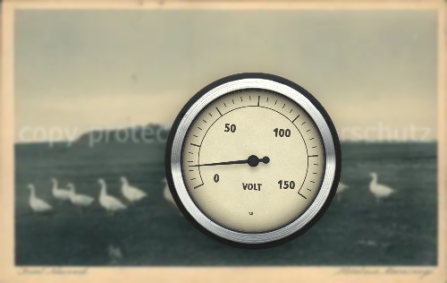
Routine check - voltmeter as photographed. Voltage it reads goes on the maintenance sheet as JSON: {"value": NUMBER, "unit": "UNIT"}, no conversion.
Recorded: {"value": 12.5, "unit": "V"}
